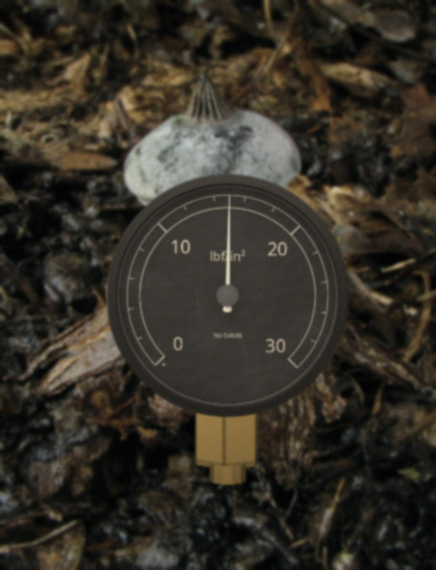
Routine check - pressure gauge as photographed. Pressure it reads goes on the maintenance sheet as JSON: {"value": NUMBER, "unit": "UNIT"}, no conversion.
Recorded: {"value": 15, "unit": "psi"}
